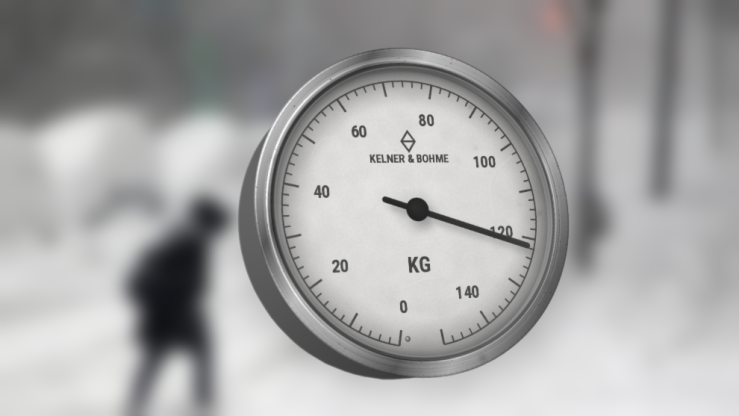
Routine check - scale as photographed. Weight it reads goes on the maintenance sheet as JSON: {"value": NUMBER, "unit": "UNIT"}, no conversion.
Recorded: {"value": 122, "unit": "kg"}
